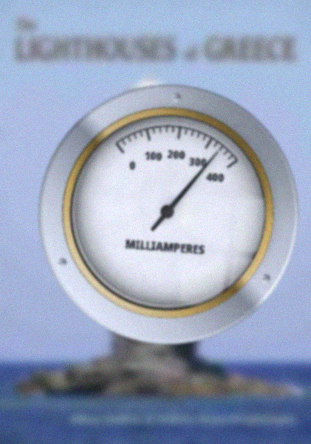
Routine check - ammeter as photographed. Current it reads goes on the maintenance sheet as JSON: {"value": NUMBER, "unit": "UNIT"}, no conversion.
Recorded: {"value": 340, "unit": "mA"}
